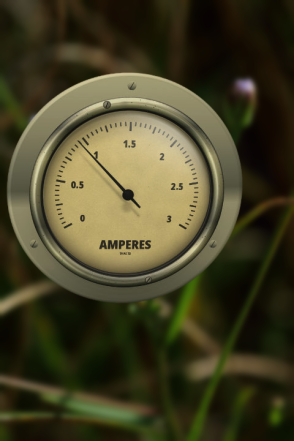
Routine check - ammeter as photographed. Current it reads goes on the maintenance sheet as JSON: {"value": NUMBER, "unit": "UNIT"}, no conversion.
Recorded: {"value": 0.95, "unit": "A"}
